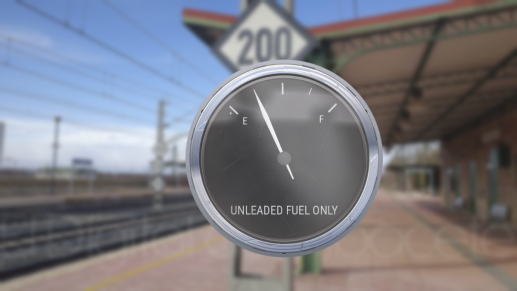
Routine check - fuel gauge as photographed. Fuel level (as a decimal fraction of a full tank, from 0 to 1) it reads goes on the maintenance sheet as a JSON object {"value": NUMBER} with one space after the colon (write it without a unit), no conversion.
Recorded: {"value": 0.25}
